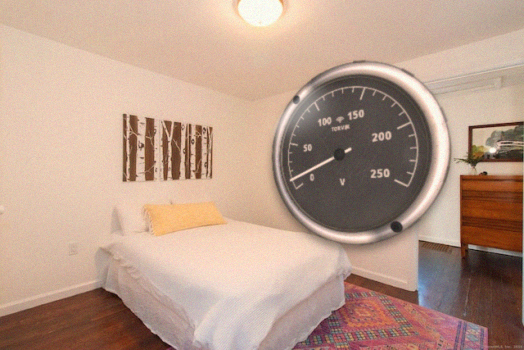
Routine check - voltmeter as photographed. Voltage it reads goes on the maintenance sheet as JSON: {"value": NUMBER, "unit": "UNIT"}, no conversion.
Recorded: {"value": 10, "unit": "V"}
